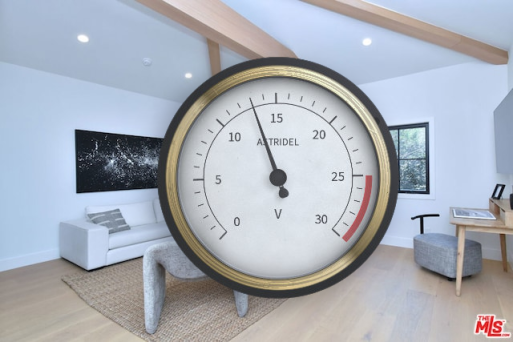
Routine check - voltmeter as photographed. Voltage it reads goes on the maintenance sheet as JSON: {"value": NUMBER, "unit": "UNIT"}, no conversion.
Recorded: {"value": 13, "unit": "V"}
